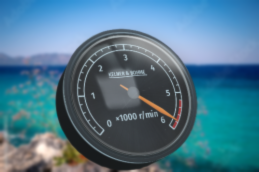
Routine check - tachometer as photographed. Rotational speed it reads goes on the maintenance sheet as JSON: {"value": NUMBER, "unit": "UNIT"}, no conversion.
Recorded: {"value": 5800, "unit": "rpm"}
